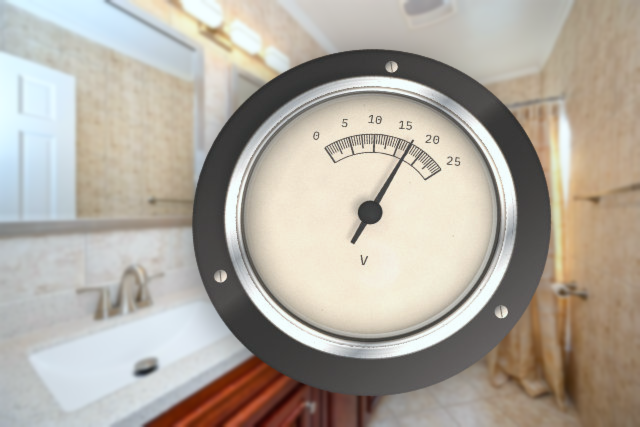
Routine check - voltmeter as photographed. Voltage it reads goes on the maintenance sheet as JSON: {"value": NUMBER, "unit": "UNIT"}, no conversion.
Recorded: {"value": 17.5, "unit": "V"}
